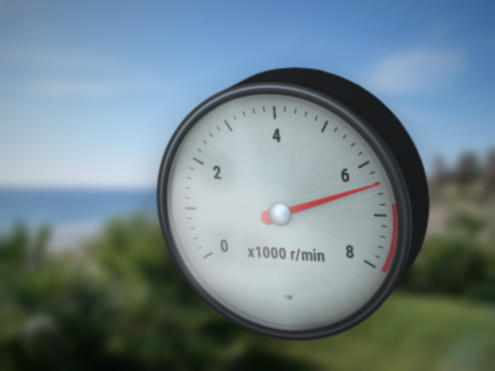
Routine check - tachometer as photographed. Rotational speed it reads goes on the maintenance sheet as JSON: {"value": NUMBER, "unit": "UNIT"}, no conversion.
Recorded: {"value": 6400, "unit": "rpm"}
